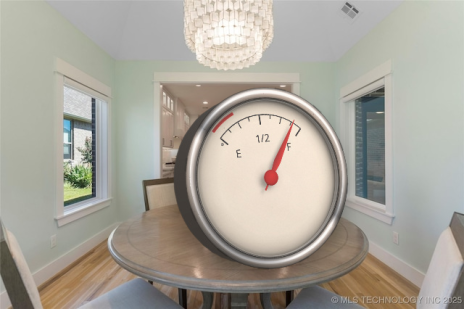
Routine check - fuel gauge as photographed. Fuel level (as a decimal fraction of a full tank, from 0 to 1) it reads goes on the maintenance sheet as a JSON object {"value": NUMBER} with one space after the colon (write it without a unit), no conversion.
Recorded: {"value": 0.875}
